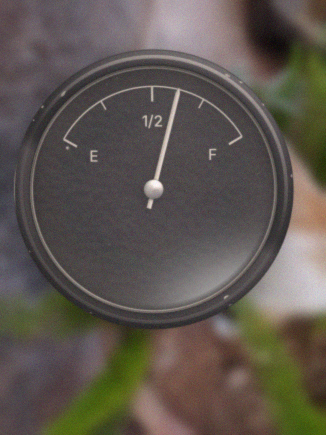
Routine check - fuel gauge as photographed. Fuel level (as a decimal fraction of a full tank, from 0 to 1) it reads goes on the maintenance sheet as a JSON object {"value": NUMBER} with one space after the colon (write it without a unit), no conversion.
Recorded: {"value": 0.625}
